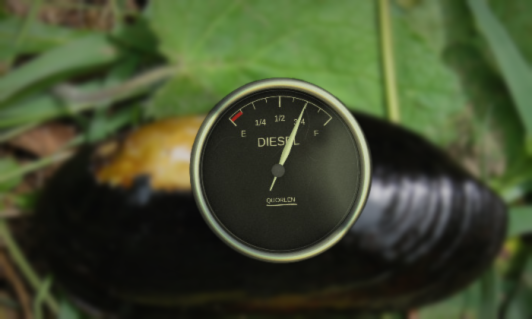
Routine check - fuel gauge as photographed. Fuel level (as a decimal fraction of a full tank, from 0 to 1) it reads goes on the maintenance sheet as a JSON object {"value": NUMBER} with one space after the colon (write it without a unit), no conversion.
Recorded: {"value": 0.75}
